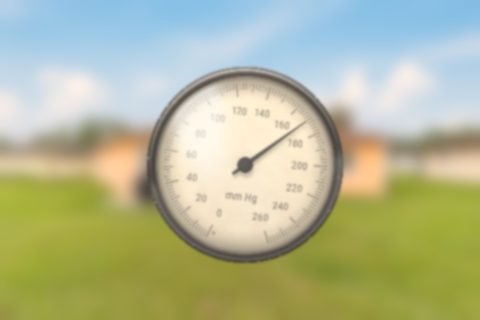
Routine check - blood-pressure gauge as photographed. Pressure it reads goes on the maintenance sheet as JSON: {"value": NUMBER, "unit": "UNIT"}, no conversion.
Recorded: {"value": 170, "unit": "mmHg"}
